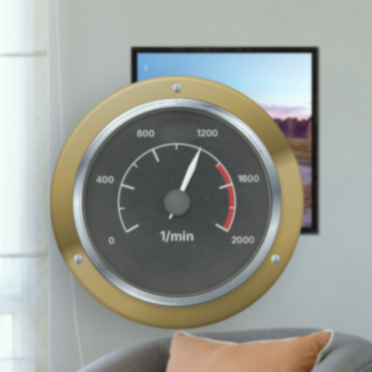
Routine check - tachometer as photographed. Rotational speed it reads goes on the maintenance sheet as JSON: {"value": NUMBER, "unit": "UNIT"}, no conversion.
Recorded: {"value": 1200, "unit": "rpm"}
